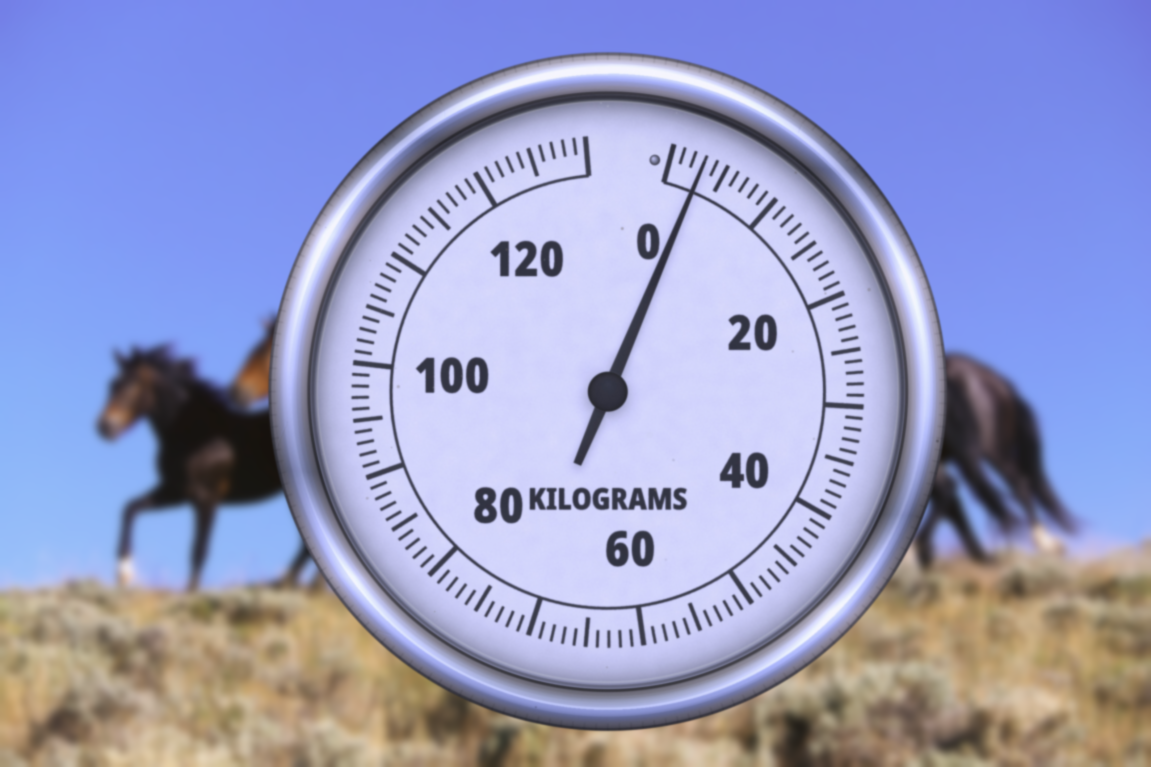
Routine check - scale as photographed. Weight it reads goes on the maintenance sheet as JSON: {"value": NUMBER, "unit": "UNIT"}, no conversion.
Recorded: {"value": 3, "unit": "kg"}
